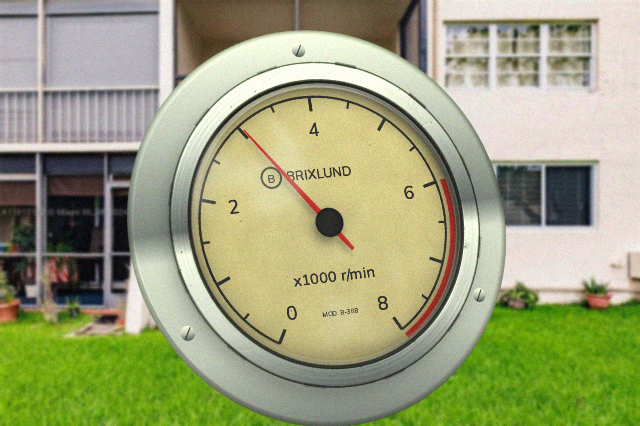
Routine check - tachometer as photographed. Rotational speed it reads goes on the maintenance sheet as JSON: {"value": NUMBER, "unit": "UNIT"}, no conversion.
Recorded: {"value": 3000, "unit": "rpm"}
